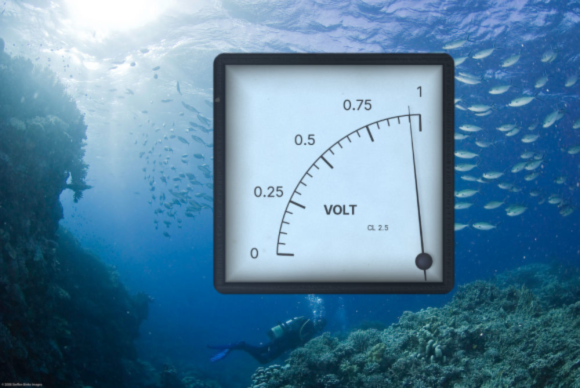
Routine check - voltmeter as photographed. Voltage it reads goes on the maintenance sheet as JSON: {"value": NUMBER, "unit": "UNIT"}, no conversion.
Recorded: {"value": 0.95, "unit": "V"}
